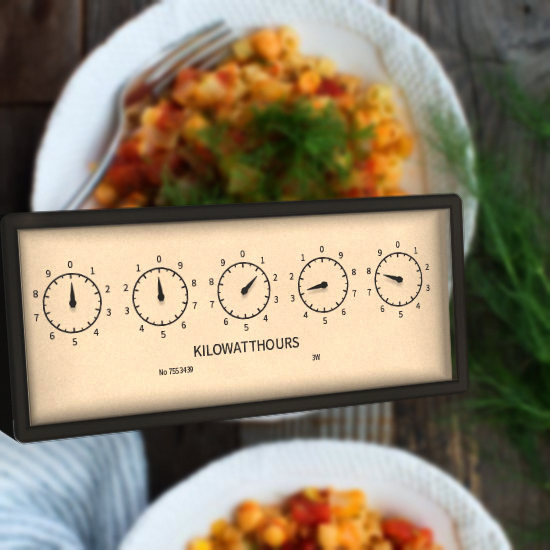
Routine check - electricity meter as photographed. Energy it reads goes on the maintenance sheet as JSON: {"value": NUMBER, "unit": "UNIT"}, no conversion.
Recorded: {"value": 128, "unit": "kWh"}
